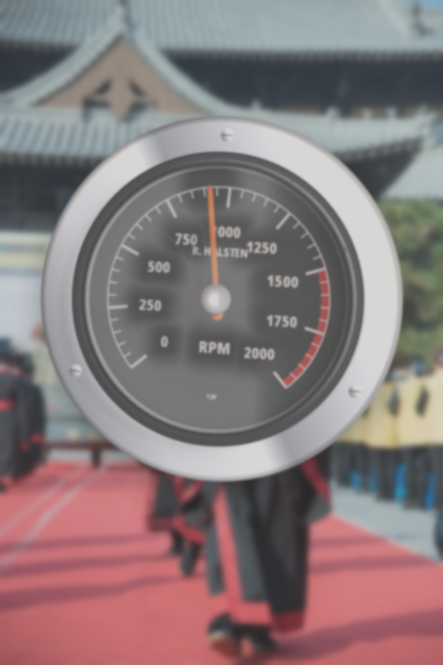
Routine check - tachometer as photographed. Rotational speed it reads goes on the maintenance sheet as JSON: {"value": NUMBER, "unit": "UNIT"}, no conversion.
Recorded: {"value": 925, "unit": "rpm"}
